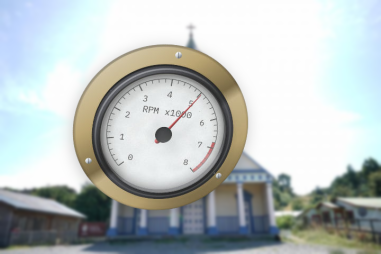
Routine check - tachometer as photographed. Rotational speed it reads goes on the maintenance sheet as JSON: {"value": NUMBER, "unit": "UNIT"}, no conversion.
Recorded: {"value": 5000, "unit": "rpm"}
